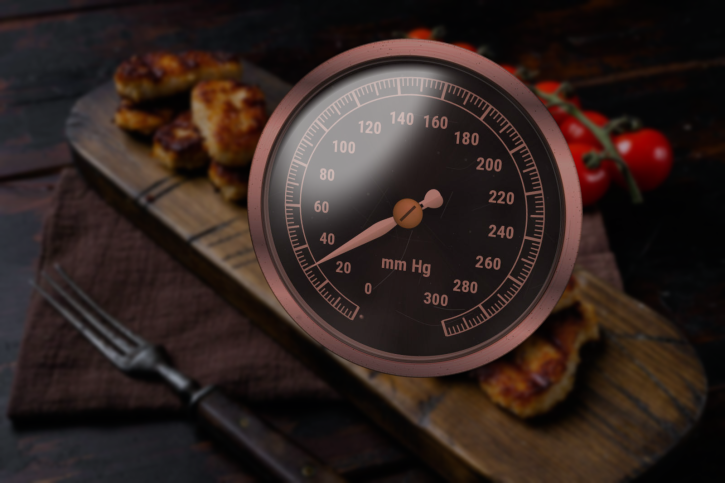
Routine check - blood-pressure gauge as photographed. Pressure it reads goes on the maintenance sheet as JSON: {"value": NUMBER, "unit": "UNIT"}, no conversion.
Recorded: {"value": 30, "unit": "mmHg"}
